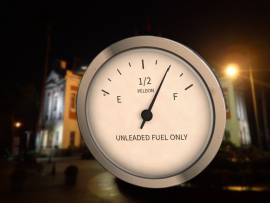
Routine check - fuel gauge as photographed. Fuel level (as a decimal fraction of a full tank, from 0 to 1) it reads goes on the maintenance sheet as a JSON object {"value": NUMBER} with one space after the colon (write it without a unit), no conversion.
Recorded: {"value": 0.75}
